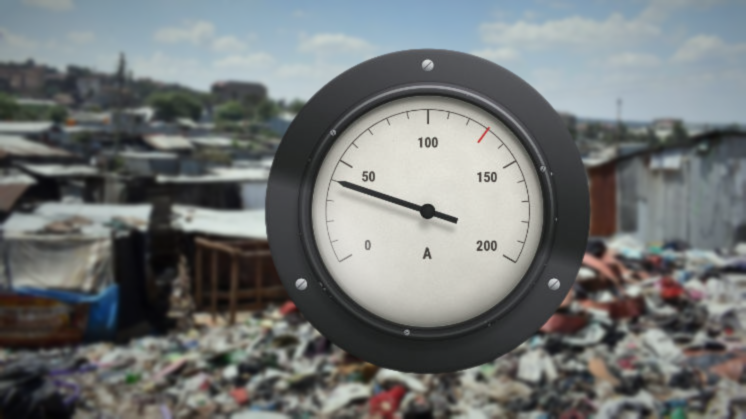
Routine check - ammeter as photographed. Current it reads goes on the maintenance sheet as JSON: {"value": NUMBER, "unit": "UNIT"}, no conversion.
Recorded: {"value": 40, "unit": "A"}
